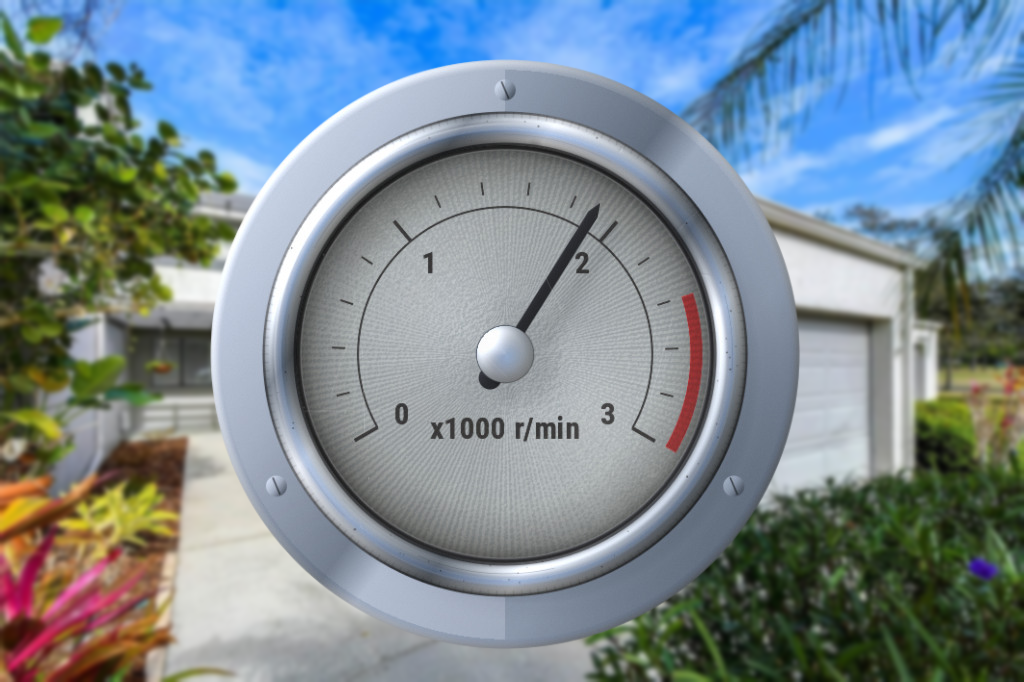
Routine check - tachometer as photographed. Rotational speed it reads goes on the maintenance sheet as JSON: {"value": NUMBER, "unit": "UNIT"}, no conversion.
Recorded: {"value": 1900, "unit": "rpm"}
